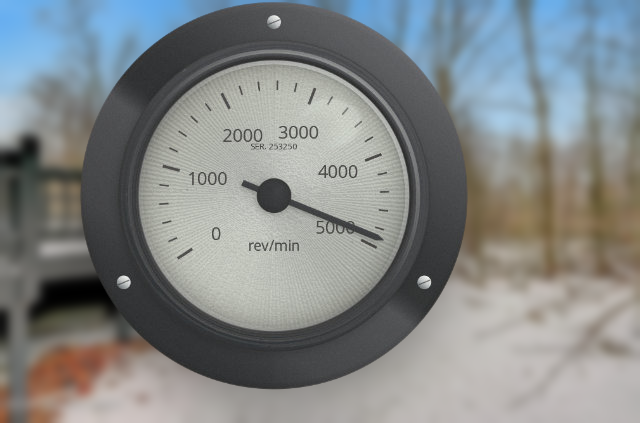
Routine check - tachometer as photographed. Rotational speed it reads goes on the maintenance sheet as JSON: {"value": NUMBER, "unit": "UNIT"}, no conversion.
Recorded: {"value": 4900, "unit": "rpm"}
